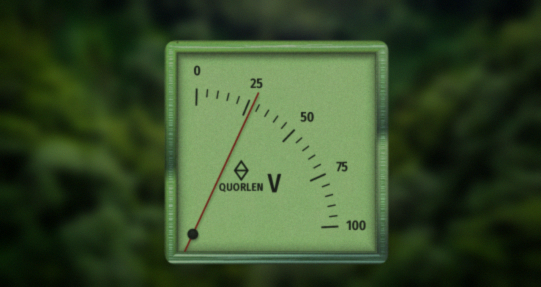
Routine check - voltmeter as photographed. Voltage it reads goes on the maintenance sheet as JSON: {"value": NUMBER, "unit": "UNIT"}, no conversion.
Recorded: {"value": 27.5, "unit": "V"}
